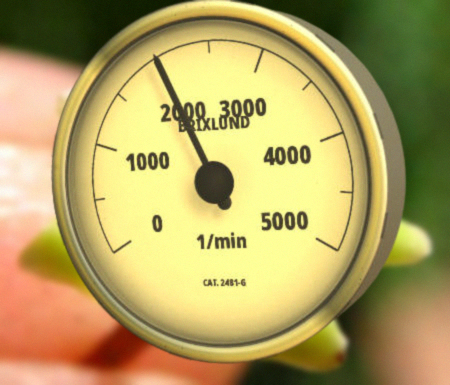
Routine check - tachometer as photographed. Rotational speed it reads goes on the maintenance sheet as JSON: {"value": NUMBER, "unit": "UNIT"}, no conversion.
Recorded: {"value": 2000, "unit": "rpm"}
